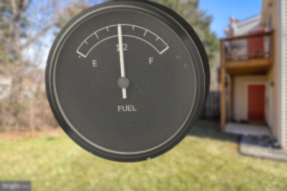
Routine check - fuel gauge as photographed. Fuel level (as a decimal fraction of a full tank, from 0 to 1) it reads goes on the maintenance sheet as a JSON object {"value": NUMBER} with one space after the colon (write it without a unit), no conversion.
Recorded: {"value": 0.5}
